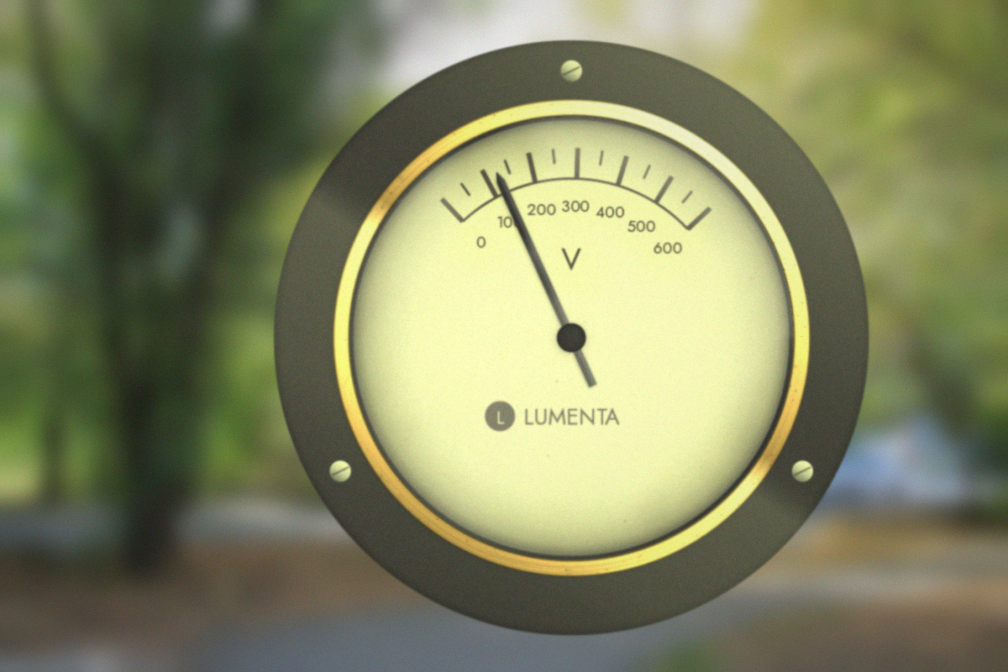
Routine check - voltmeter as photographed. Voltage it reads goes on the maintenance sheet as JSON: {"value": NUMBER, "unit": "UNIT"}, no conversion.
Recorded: {"value": 125, "unit": "V"}
